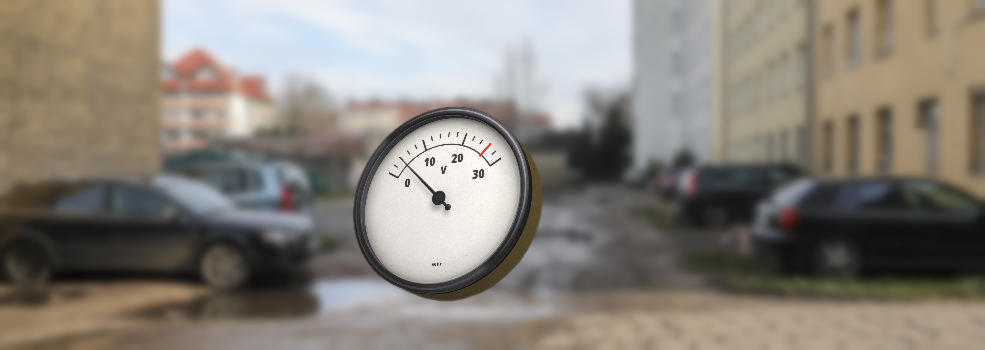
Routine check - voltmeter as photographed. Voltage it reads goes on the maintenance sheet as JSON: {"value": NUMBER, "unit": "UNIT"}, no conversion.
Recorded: {"value": 4, "unit": "V"}
